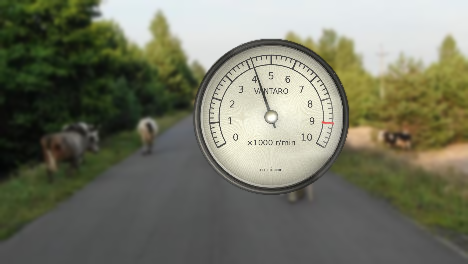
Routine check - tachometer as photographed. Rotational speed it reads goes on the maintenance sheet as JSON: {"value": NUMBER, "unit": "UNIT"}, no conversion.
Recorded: {"value": 4200, "unit": "rpm"}
